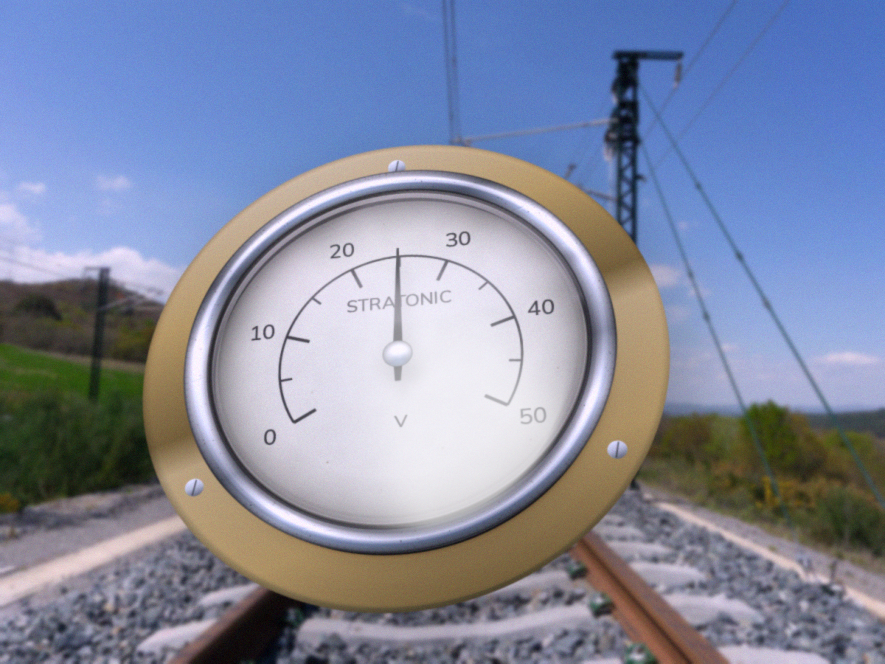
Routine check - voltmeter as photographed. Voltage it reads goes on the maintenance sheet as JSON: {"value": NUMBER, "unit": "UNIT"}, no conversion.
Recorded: {"value": 25, "unit": "V"}
